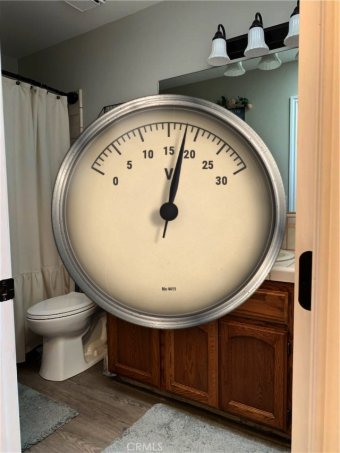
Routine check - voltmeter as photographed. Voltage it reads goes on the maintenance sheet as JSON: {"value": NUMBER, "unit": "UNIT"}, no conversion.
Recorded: {"value": 18, "unit": "V"}
